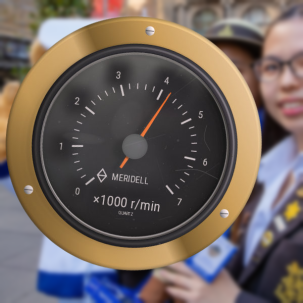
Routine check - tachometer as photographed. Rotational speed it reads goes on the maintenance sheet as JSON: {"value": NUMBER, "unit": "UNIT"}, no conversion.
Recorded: {"value": 4200, "unit": "rpm"}
